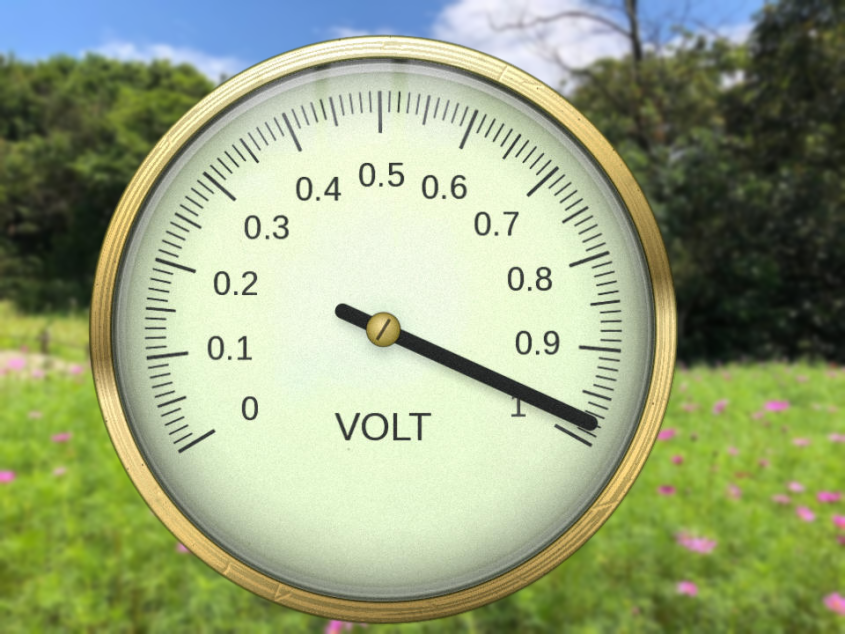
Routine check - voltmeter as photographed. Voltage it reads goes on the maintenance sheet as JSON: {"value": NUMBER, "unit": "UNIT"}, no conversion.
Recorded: {"value": 0.98, "unit": "V"}
